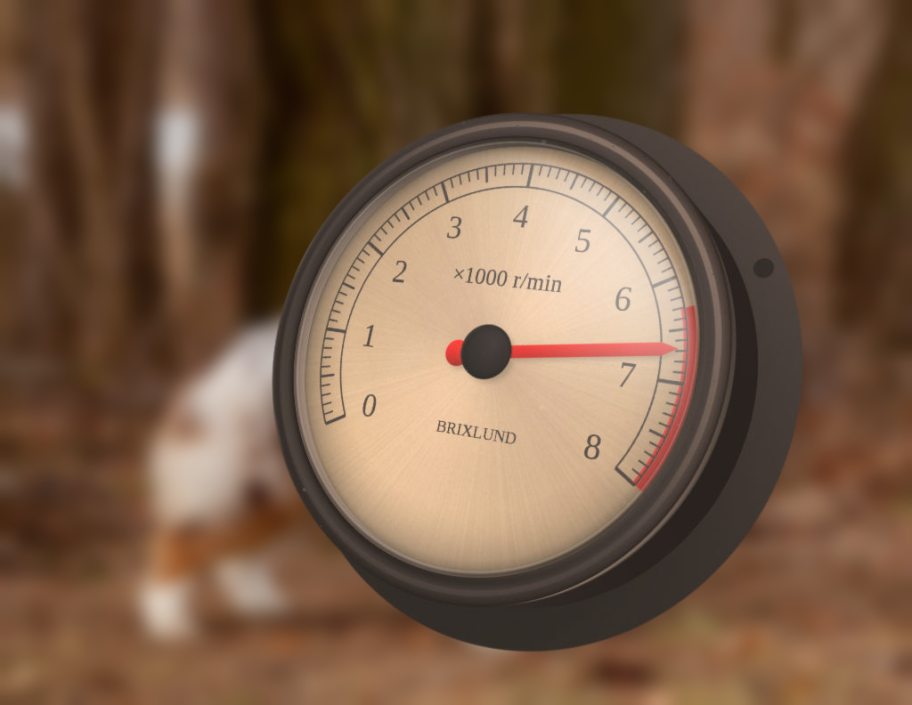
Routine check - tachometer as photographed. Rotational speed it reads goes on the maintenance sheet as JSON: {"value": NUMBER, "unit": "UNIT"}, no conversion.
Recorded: {"value": 6700, "unit": "rpm"}
